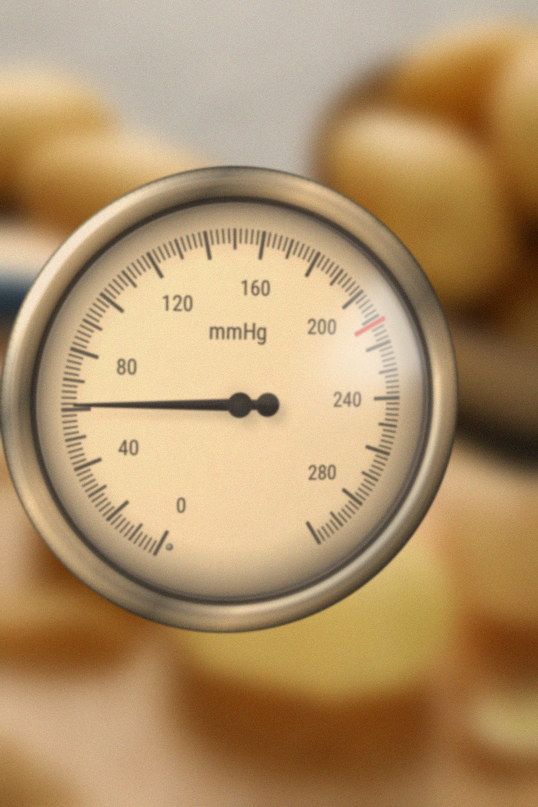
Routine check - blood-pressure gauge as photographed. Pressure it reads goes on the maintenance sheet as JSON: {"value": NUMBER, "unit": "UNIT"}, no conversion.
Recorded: {"value": 62, "unit": "mmHg"}
